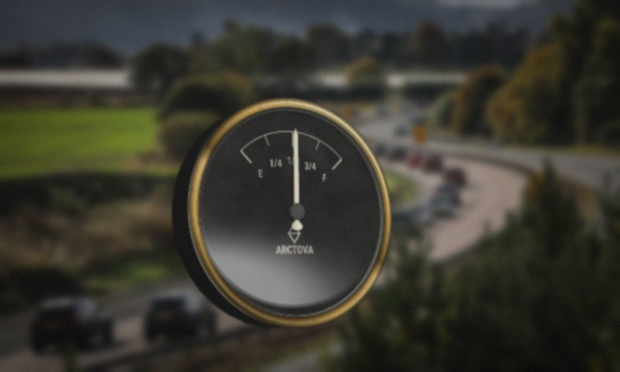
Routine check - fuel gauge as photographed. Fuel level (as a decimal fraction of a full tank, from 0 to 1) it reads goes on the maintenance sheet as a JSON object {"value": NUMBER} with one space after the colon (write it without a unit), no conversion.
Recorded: {"value": 0.5}
